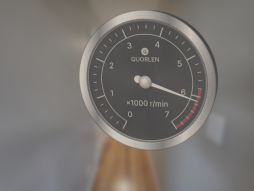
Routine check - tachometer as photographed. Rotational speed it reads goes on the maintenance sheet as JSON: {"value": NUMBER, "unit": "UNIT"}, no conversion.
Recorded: {"value": 6100, "unit": "rpm"}
